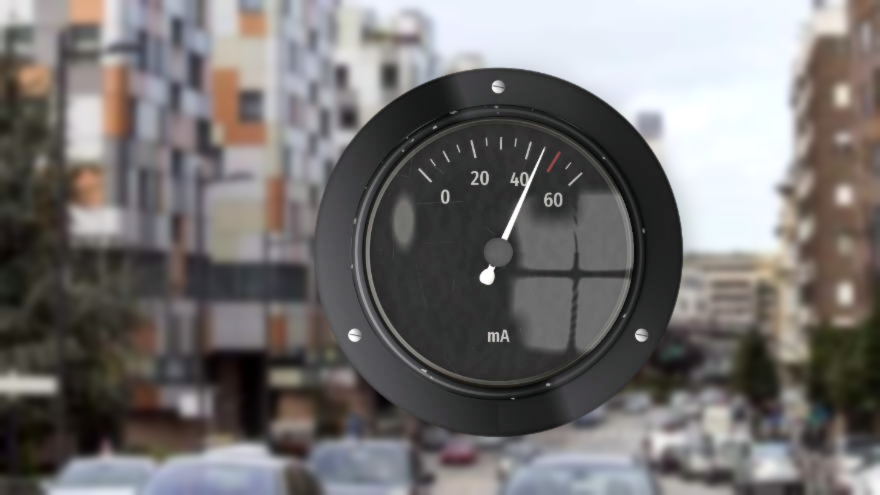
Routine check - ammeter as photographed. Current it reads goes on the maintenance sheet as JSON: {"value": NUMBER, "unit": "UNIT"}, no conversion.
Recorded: {"value": 45, "unit": "mA"}
